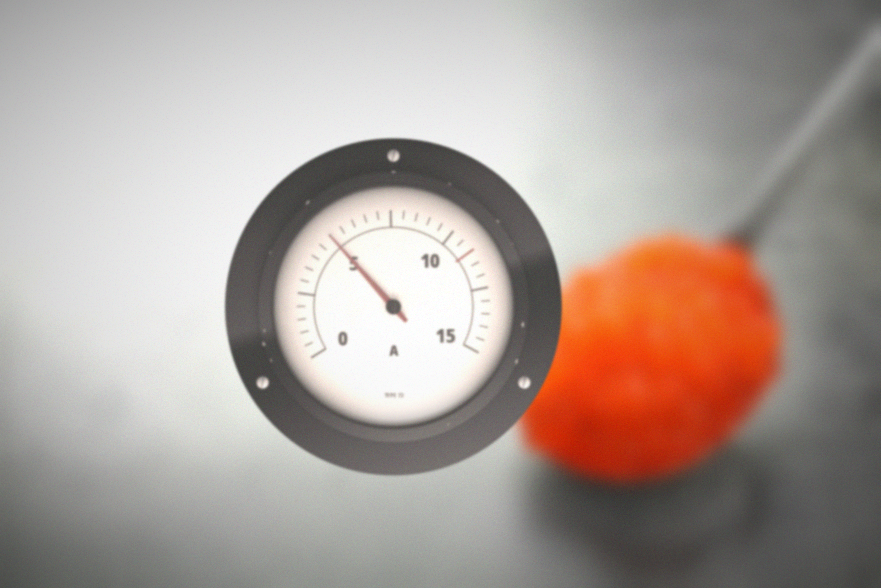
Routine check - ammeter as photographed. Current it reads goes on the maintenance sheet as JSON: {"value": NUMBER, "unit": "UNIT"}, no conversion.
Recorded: {"value": 5, "unit": "A"}
